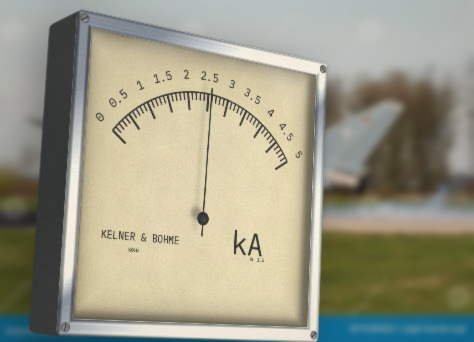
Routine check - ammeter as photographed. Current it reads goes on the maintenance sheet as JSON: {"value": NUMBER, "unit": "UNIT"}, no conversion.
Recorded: {"value": 2.5, "unit": "kA"}
